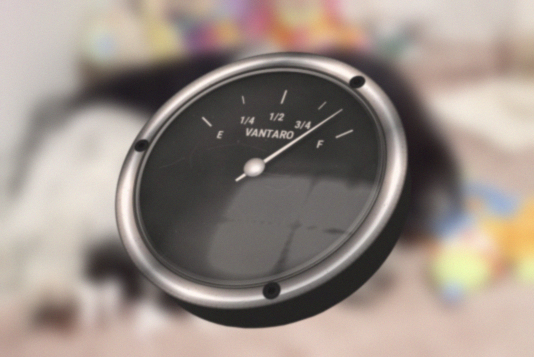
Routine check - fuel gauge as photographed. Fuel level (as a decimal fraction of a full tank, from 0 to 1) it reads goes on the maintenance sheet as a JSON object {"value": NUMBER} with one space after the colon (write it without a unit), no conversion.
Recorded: {"value": 0.875}
